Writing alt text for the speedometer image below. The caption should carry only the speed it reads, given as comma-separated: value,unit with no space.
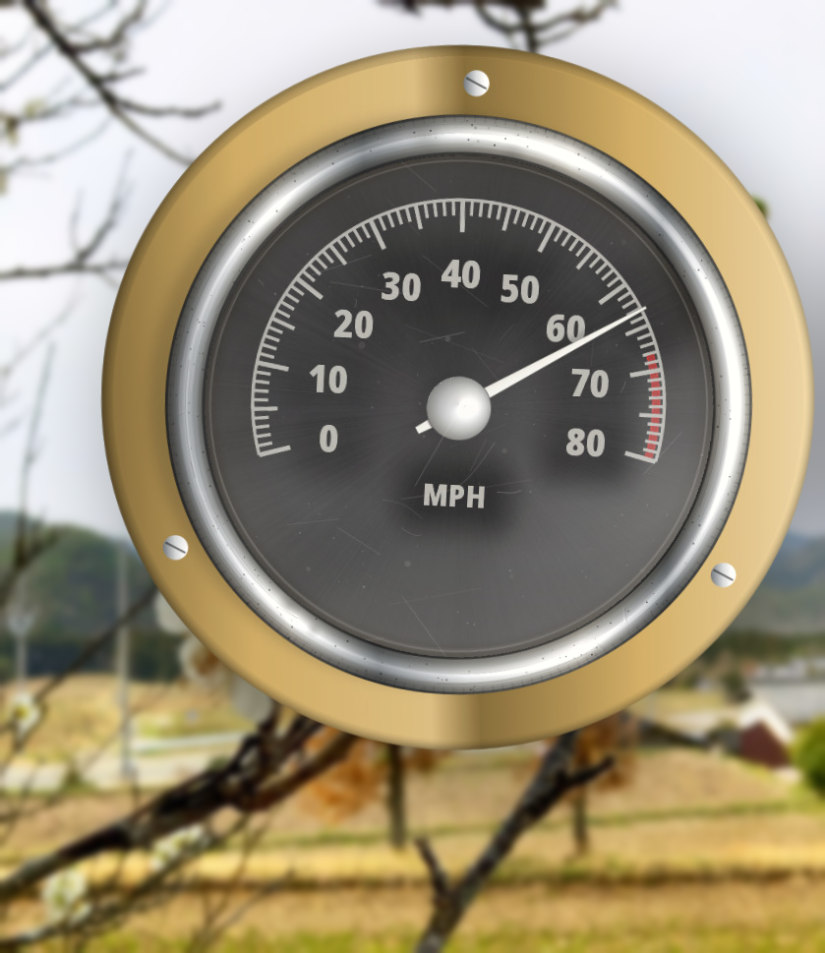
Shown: 63,mph
